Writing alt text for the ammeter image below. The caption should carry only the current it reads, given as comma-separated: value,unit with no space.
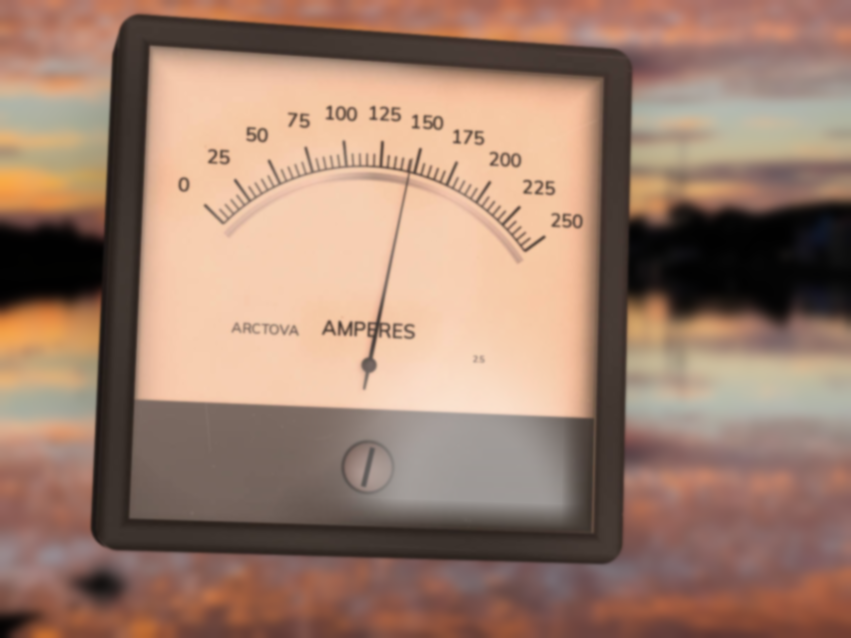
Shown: 145,A
